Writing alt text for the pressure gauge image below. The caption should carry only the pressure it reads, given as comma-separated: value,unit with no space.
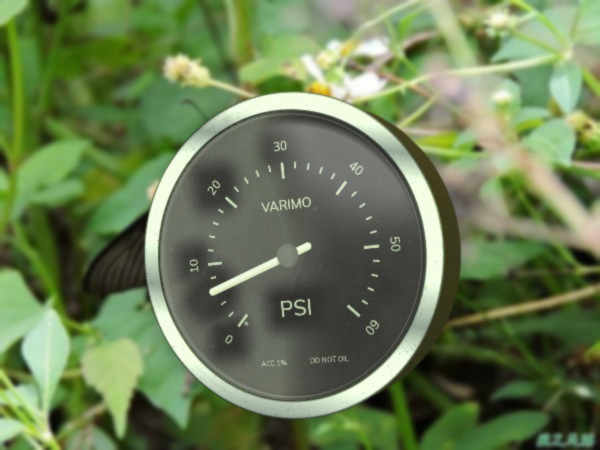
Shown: 6,psi
